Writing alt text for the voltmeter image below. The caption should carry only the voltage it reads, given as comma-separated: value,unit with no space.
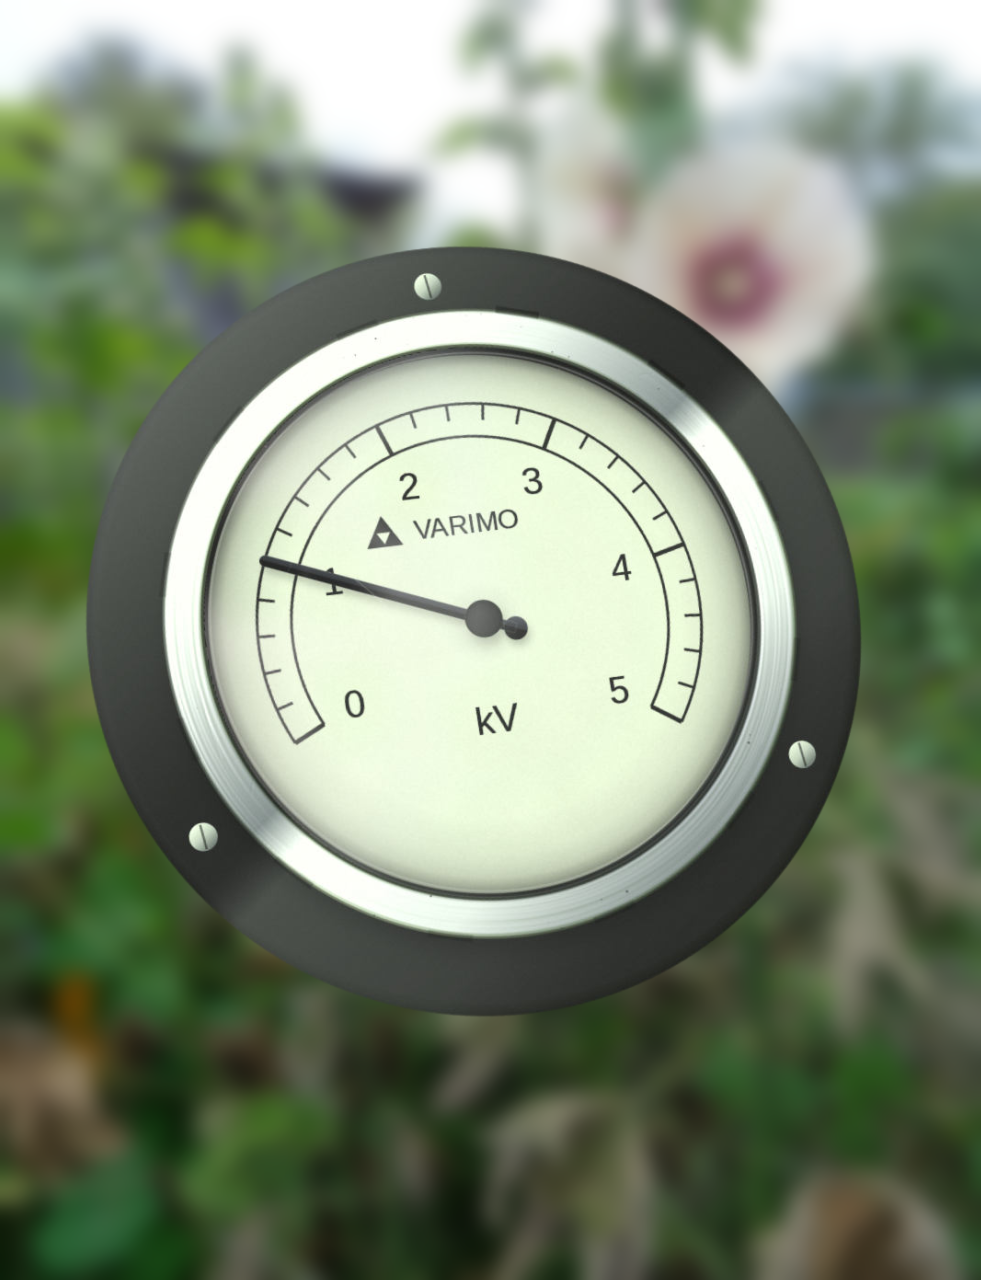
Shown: 1,kV
